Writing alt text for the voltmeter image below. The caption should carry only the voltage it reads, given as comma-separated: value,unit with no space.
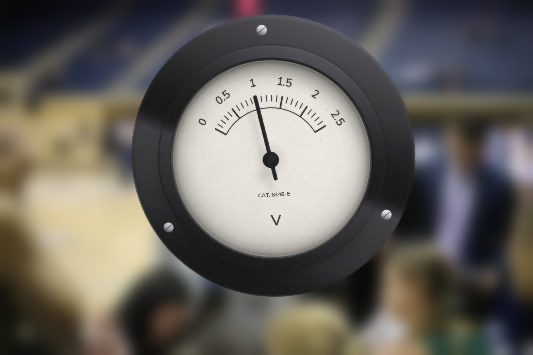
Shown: 1,V
